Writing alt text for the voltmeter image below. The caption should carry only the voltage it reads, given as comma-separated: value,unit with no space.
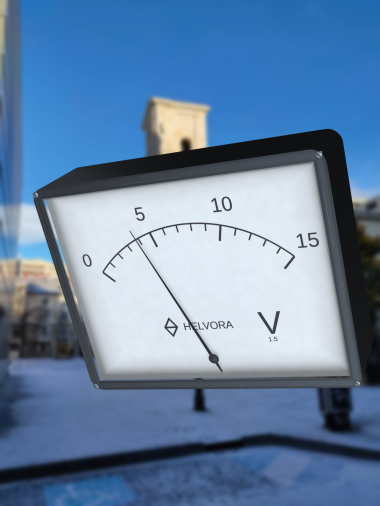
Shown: 4,V
